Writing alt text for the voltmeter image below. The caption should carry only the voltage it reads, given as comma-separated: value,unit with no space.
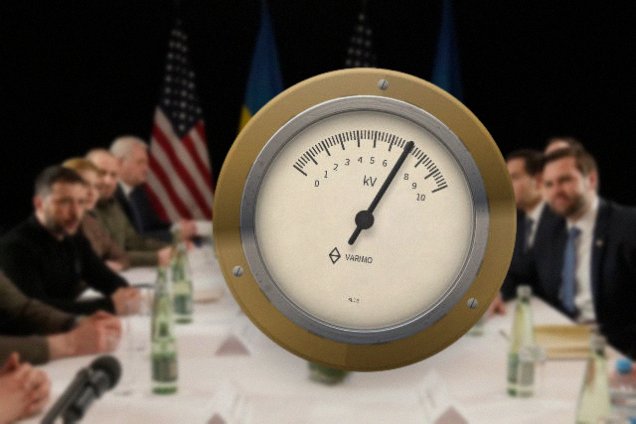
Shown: 7,kV
